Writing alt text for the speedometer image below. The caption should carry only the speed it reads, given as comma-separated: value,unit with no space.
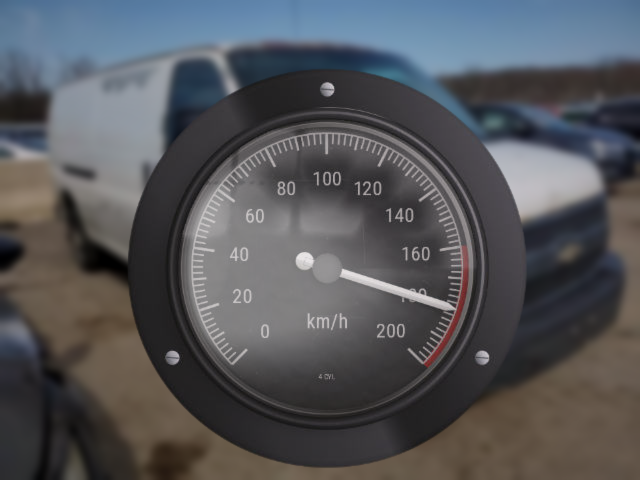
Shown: 180,km/h
